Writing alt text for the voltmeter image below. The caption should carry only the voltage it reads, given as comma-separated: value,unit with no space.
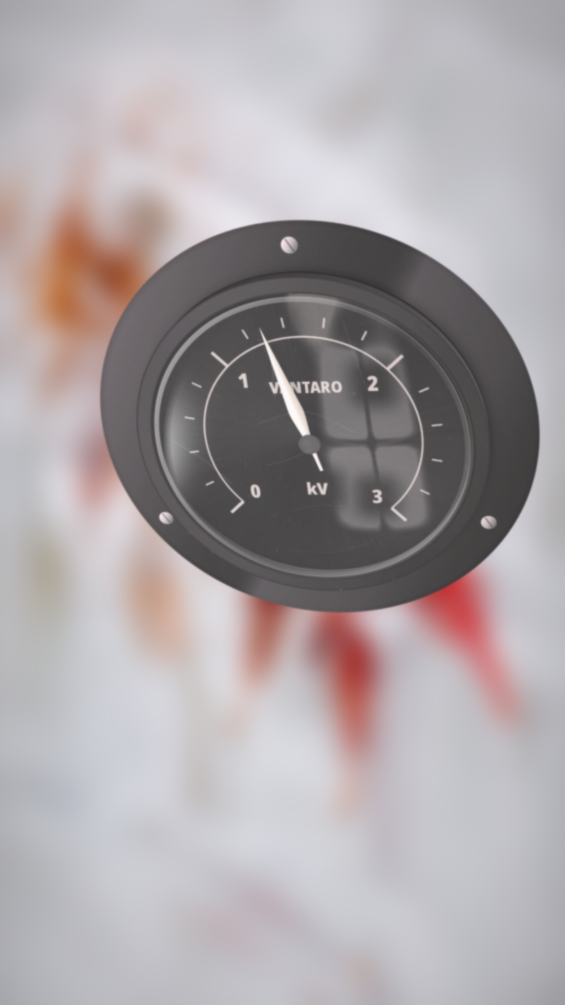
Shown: 1.3,kV
